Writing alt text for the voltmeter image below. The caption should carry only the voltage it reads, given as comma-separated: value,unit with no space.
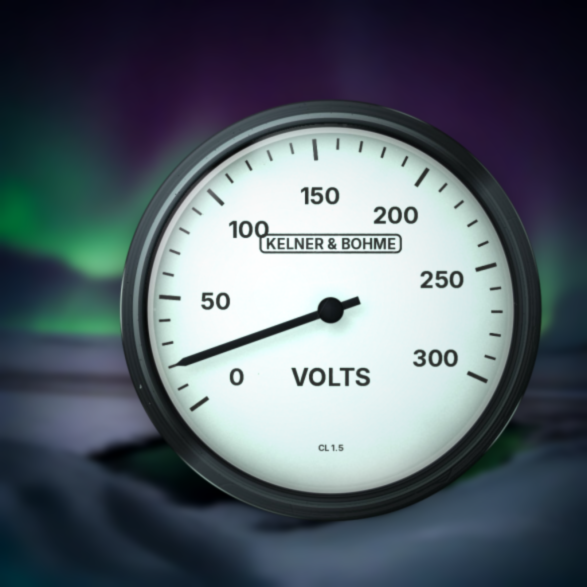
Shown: 20,V
